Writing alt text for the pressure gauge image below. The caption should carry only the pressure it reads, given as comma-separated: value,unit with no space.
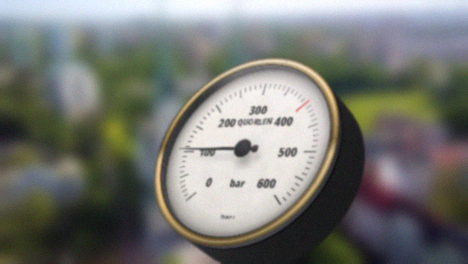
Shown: 100,bar
